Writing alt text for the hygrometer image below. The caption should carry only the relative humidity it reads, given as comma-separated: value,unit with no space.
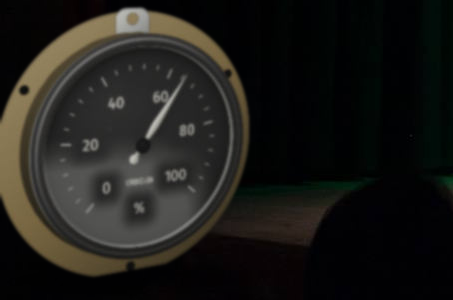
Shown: 64,%
